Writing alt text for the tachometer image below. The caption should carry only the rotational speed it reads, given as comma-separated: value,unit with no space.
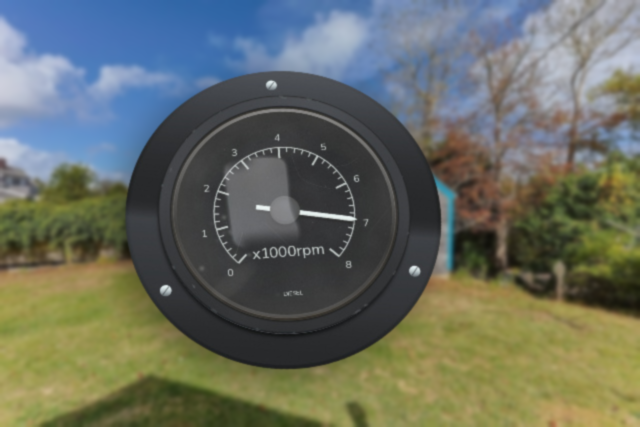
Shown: 7000,rpm
